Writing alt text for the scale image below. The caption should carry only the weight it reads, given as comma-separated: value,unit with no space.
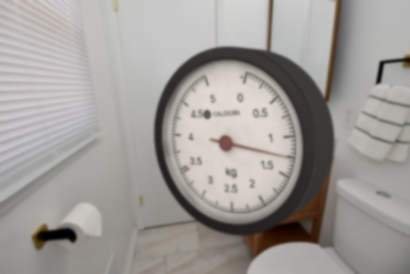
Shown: 1.25,kg
